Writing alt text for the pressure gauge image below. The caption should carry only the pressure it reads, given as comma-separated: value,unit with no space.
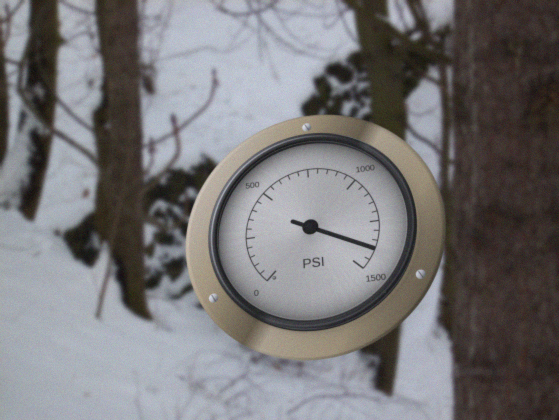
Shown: 1400,psi
